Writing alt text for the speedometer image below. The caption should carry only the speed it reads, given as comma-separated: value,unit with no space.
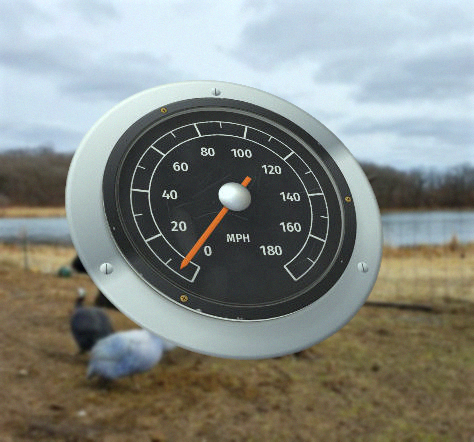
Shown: 5,mph
